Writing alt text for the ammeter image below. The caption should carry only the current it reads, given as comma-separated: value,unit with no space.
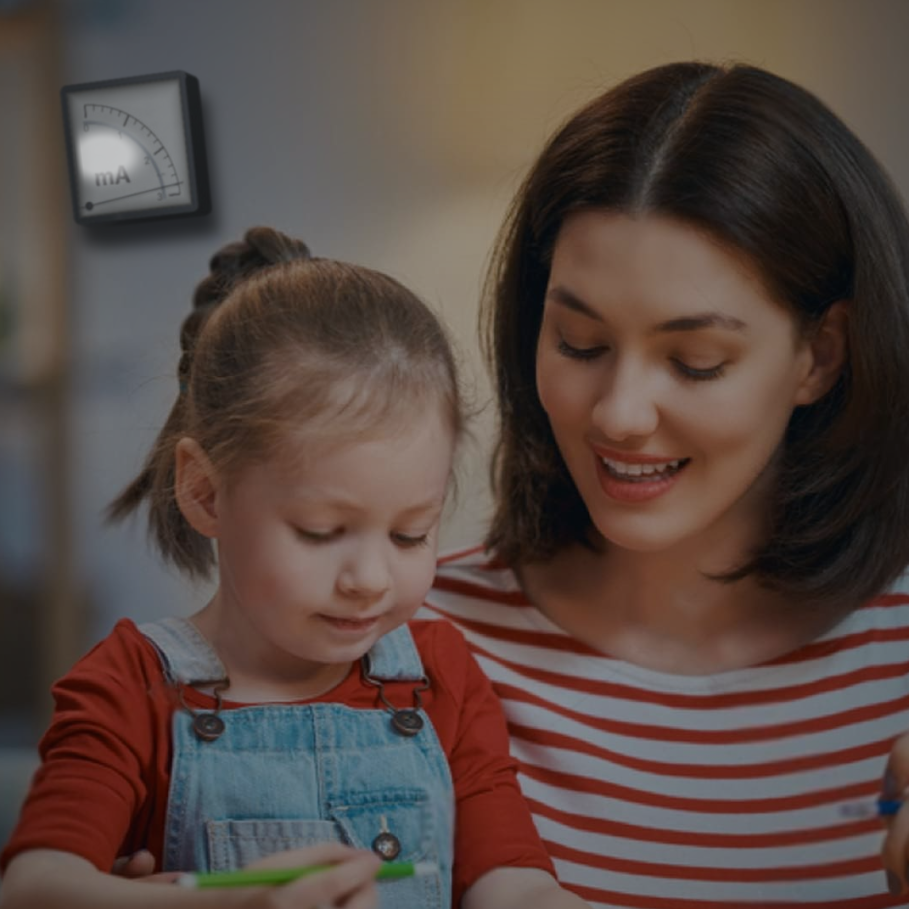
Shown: 2.8,mA
